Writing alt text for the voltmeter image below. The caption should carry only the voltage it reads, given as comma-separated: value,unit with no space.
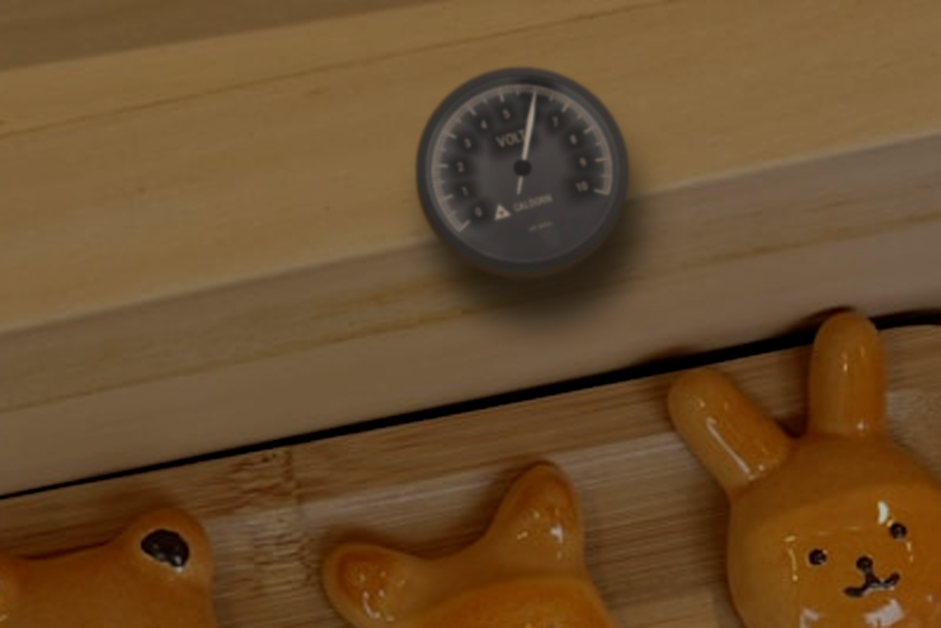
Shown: 6,V
